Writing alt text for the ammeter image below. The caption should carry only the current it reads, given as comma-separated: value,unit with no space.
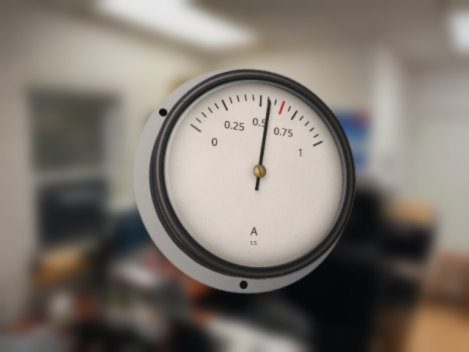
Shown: 0.55,A
